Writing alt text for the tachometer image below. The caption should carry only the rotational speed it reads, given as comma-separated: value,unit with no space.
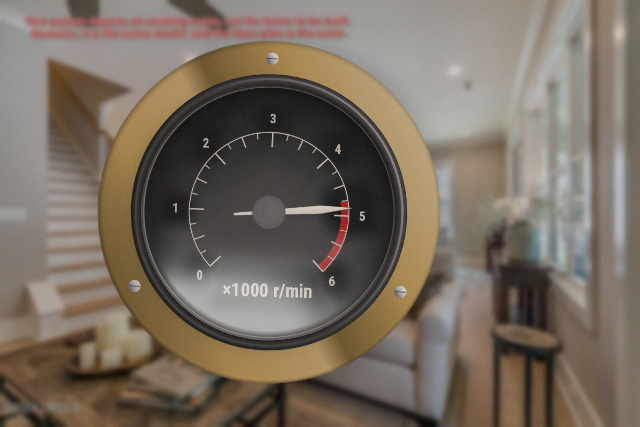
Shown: 4875,rpm
